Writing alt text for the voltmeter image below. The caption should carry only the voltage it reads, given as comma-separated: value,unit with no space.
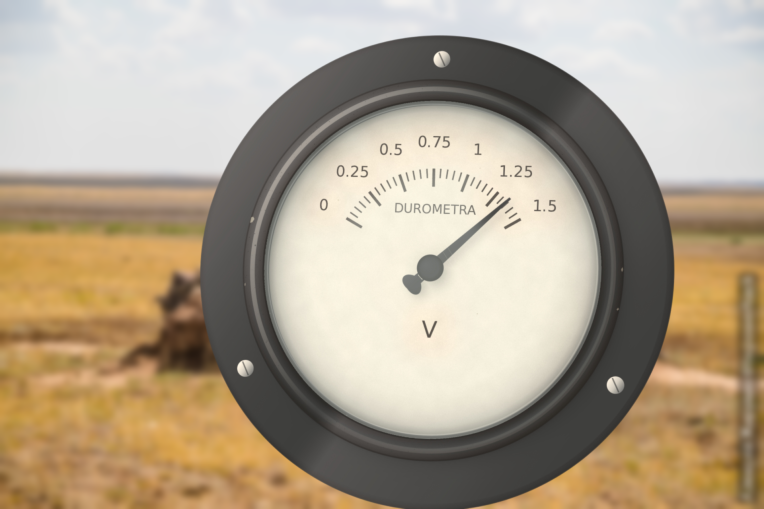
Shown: 1.35,V
